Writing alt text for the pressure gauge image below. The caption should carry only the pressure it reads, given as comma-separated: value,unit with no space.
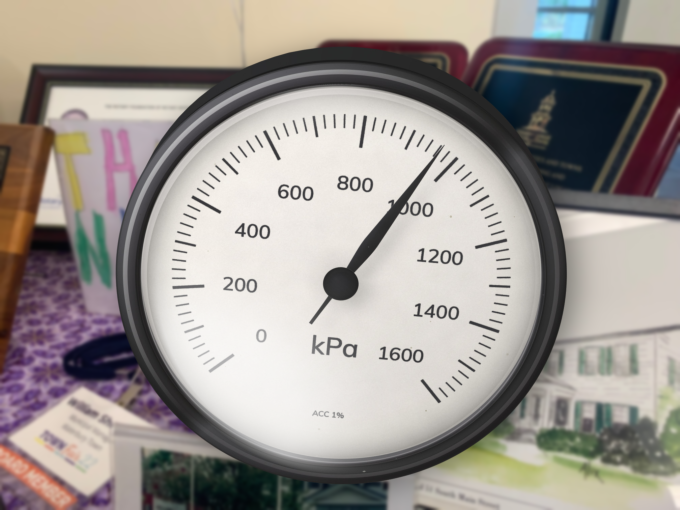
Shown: 960,kPa
